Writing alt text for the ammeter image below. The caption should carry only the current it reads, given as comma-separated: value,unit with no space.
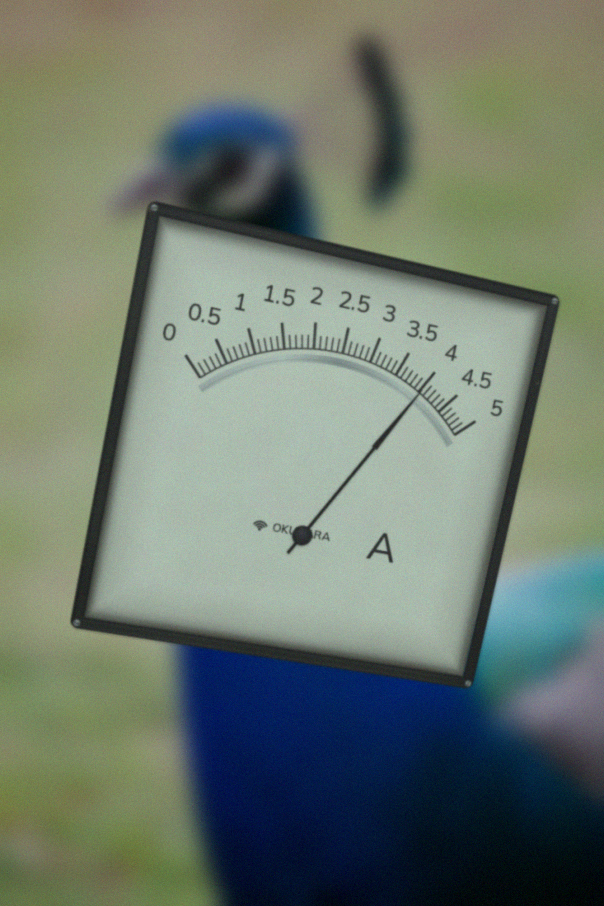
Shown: 4,A
